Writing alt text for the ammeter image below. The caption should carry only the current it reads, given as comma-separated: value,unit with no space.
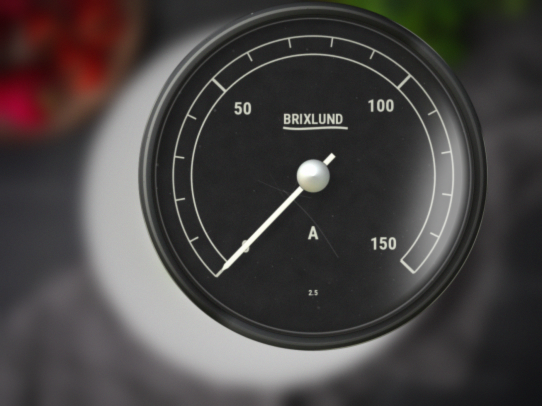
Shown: 0,A
